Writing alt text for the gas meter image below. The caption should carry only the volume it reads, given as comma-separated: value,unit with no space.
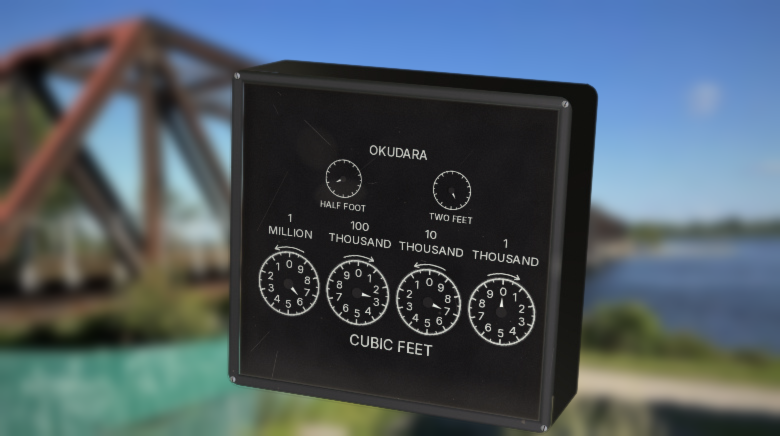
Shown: 627000,ft³
